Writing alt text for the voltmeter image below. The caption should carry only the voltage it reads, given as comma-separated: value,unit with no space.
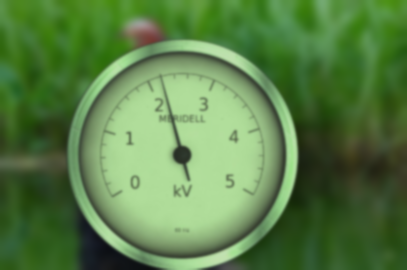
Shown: 2.2,kV
